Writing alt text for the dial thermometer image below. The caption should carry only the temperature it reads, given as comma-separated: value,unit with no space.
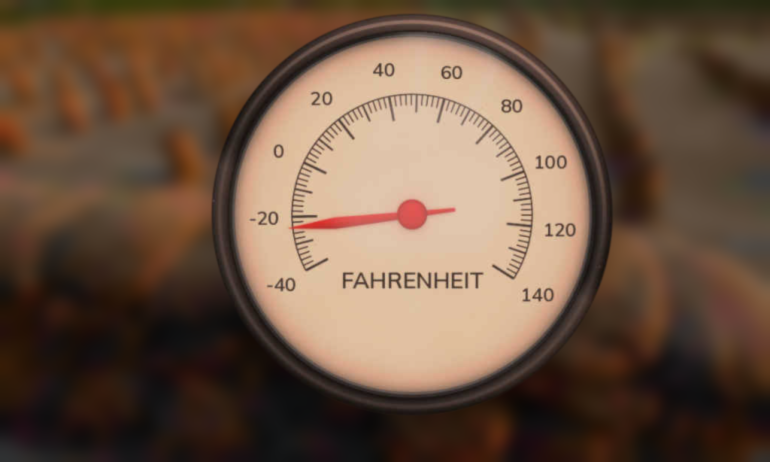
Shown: -24,°F
